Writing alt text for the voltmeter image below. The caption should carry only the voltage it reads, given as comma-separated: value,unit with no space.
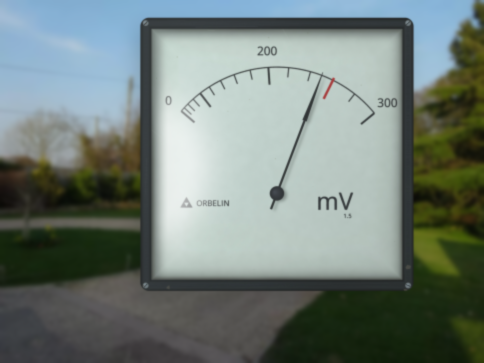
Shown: 250,mV
